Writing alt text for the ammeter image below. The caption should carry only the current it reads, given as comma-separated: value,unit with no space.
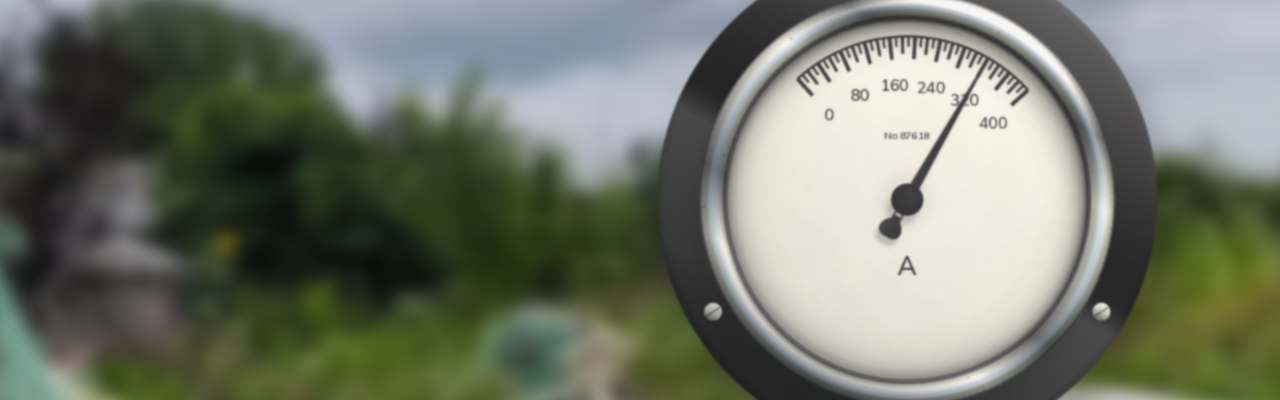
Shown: 320,A
